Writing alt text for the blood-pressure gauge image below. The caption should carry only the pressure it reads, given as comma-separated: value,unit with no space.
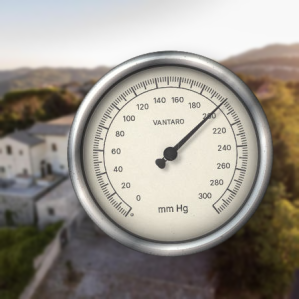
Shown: 200,mmHg
